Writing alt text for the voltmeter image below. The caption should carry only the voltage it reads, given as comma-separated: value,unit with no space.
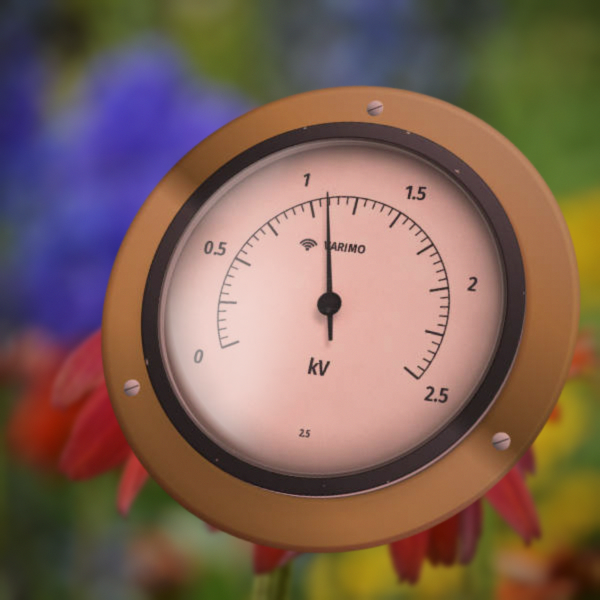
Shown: 1.1,kV
